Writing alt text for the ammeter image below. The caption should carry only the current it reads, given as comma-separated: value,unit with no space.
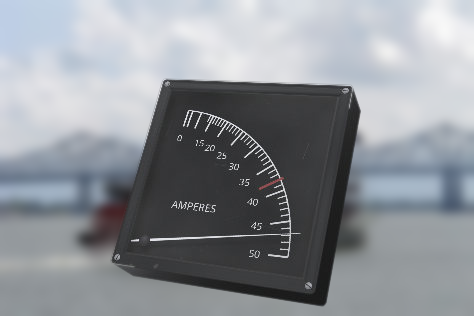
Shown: 47,A
